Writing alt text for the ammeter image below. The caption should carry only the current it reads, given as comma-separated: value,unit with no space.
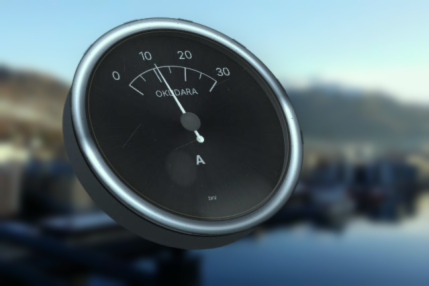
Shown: 10,A
